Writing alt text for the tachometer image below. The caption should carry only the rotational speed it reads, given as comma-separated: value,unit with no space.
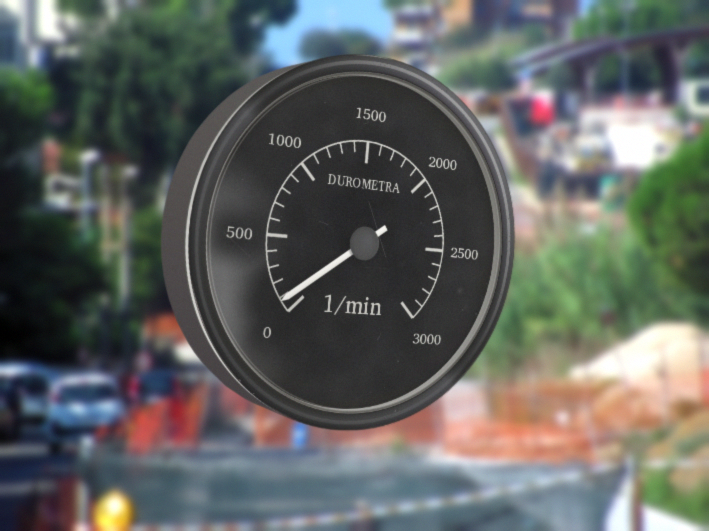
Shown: 100,rpm
